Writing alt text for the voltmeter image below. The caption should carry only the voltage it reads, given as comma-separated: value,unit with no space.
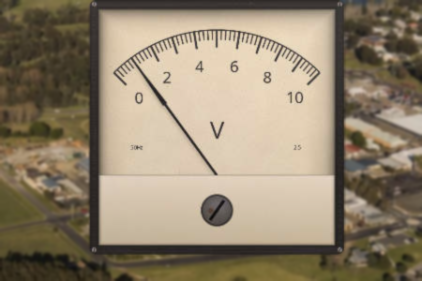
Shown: 1,V
